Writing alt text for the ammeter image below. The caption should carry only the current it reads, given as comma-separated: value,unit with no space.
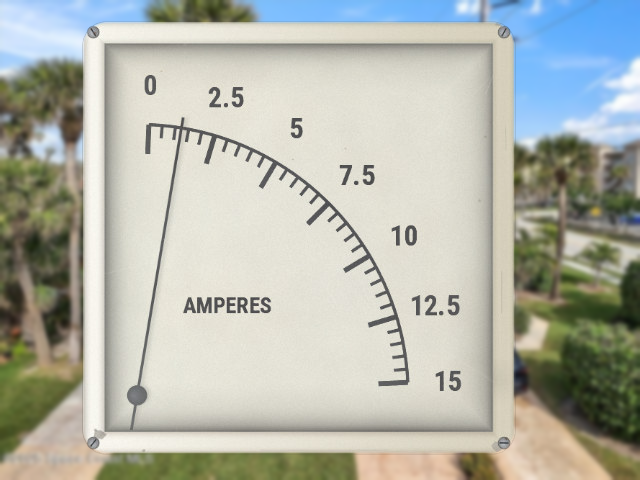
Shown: 1.25,A
